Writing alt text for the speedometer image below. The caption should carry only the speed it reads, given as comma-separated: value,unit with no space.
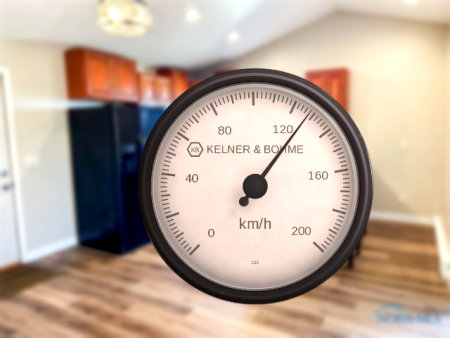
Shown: 128,km/h
